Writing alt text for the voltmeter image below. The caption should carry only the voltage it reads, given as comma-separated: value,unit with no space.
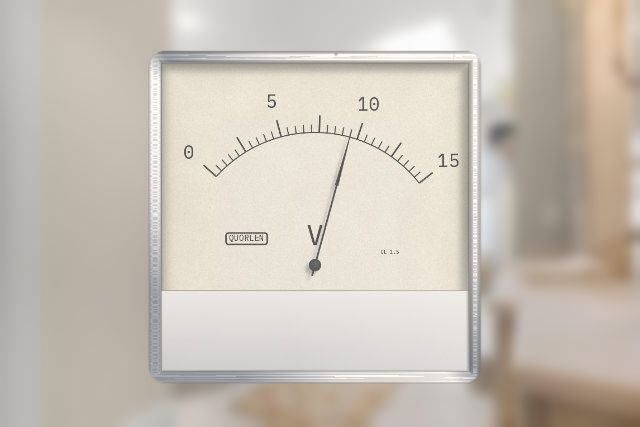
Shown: 9.5,V
